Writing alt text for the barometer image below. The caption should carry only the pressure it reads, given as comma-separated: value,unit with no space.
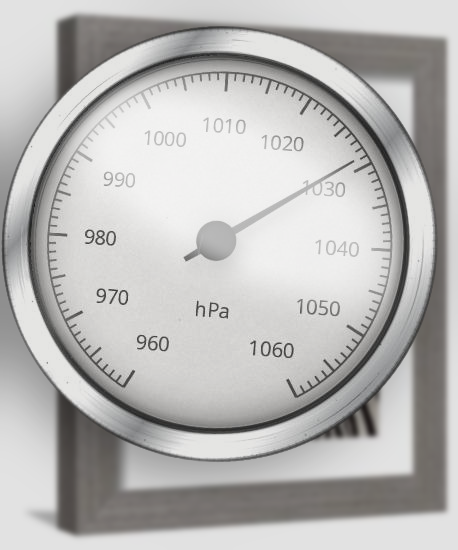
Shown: 1029,hPa
